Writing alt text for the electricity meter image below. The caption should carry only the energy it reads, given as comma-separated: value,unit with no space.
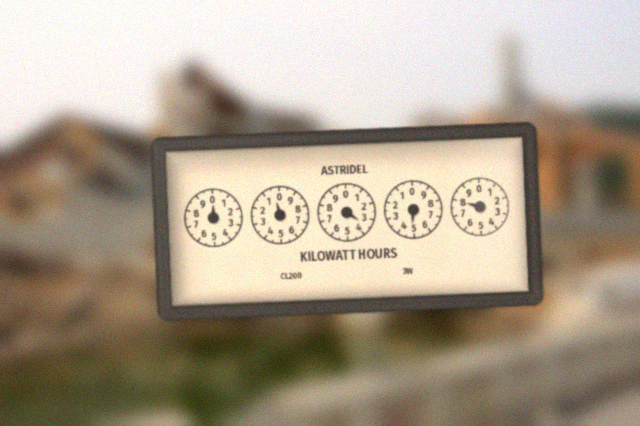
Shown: 348,kWh
